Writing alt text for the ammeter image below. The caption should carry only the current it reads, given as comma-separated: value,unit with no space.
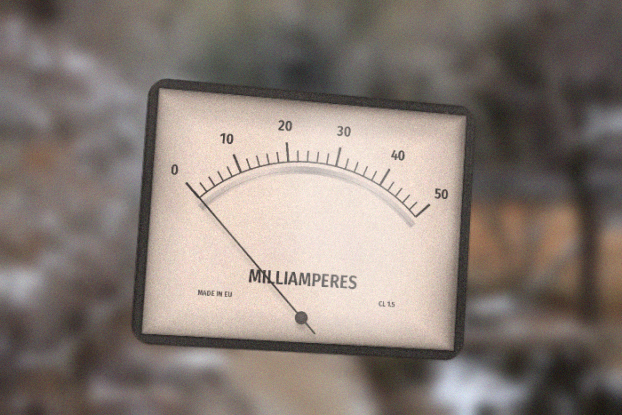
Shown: 0,mA
